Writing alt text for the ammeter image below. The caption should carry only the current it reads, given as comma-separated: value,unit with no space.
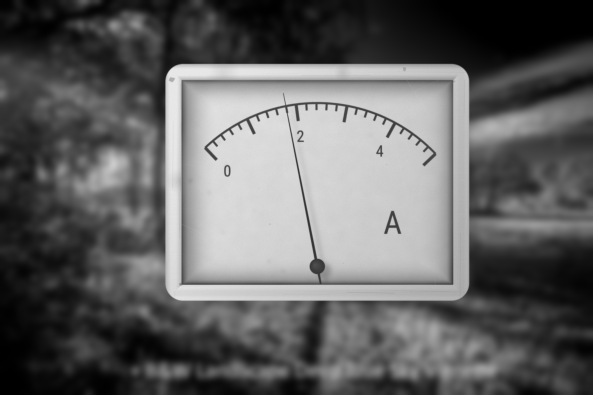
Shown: 1.8,A
